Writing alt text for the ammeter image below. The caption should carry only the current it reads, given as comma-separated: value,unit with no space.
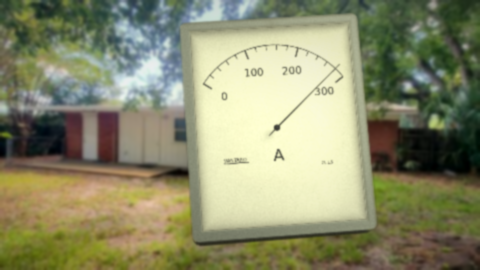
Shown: 280,A
